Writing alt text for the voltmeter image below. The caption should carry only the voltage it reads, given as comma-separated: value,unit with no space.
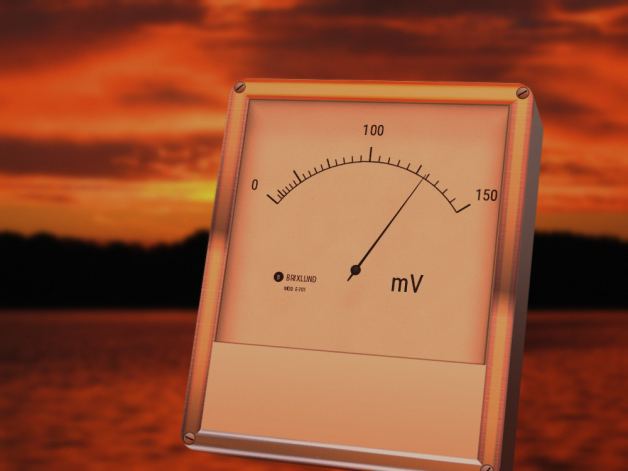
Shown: 130,mV
